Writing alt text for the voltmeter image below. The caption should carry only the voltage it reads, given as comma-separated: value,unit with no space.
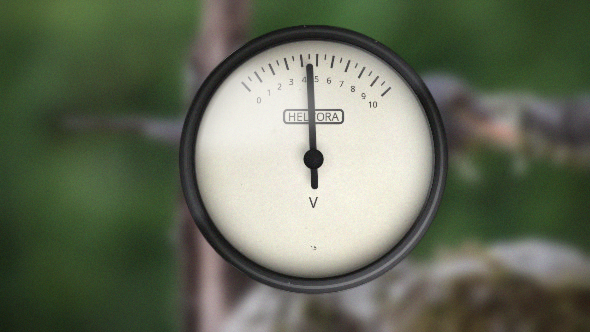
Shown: 4.5,V
